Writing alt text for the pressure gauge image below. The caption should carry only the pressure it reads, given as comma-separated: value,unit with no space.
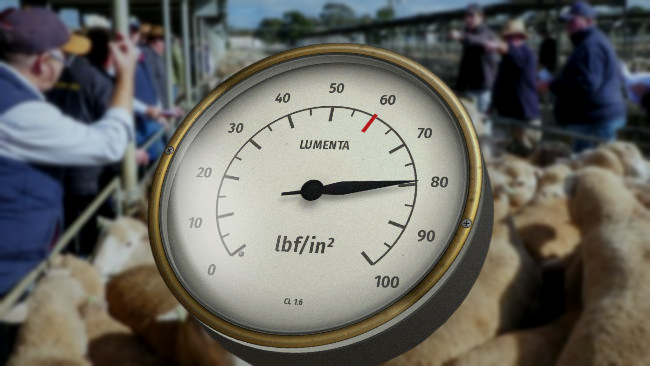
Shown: 80,psi
